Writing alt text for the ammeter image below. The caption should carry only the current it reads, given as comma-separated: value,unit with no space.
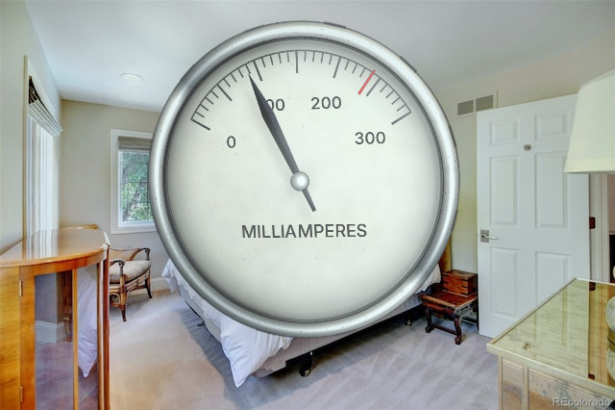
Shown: 90,mA
